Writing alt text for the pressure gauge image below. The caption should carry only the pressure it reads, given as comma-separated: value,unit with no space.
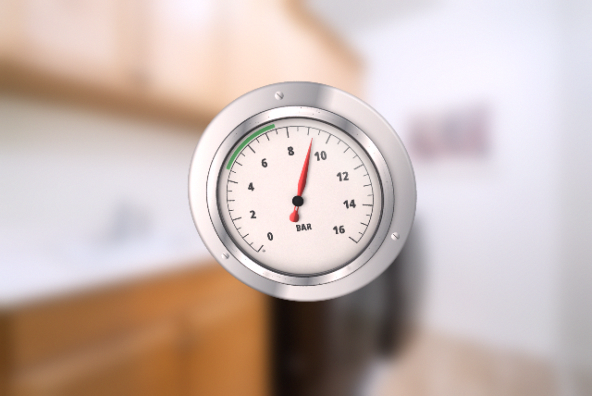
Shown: 9.25,bar
